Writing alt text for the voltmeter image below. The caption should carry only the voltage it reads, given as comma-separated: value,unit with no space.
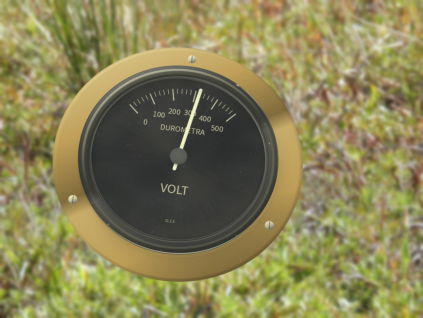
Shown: 320,V
